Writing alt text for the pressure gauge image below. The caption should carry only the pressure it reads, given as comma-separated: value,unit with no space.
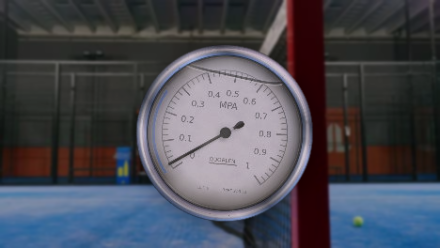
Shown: 0.02,MPa
